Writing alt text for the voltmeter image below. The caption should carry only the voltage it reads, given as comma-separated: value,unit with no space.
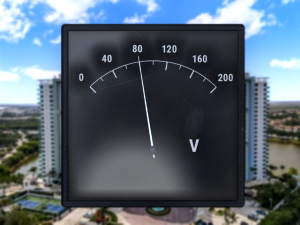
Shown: 80,V
